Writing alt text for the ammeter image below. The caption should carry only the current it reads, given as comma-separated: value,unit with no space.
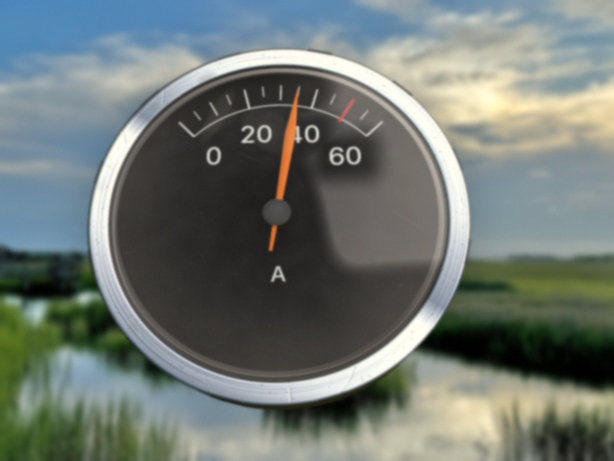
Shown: 35,A
